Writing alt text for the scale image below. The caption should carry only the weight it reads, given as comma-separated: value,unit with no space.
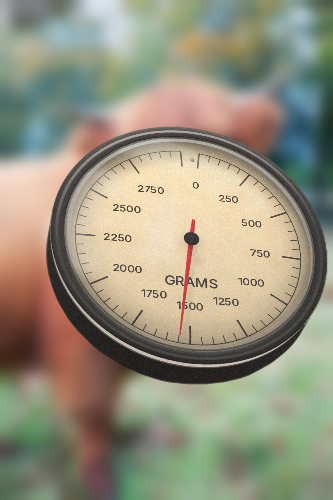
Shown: 1550,g
